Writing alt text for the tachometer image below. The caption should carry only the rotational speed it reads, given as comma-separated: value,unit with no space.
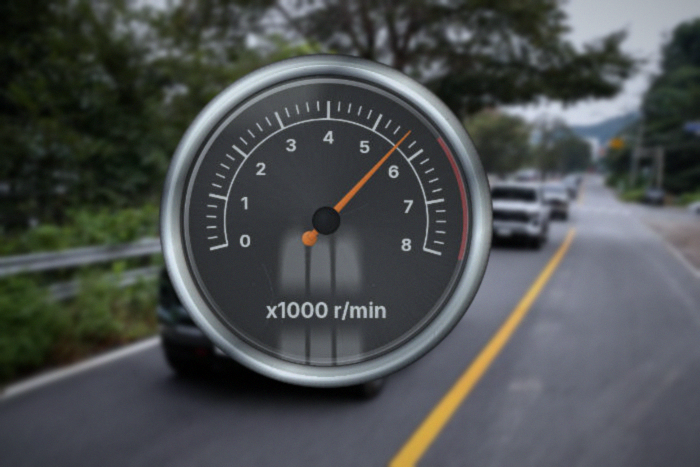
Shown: 5600,rpm
